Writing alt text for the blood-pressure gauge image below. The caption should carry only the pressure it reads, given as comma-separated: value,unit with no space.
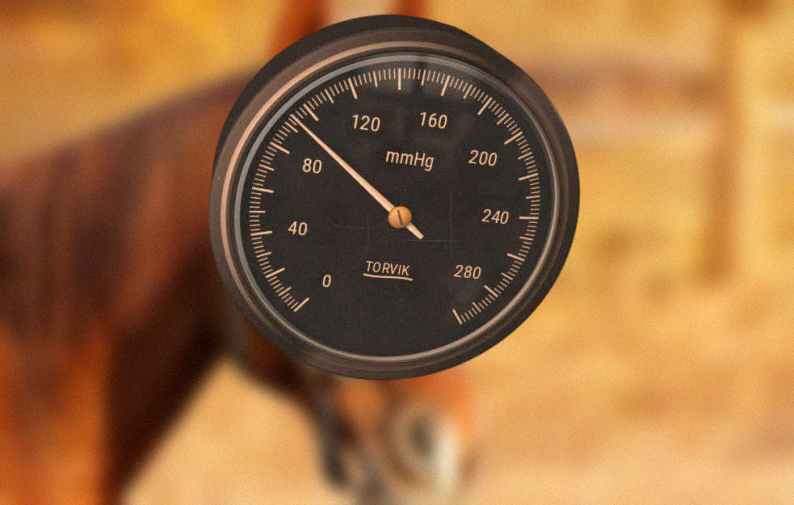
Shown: 94,mmHg
